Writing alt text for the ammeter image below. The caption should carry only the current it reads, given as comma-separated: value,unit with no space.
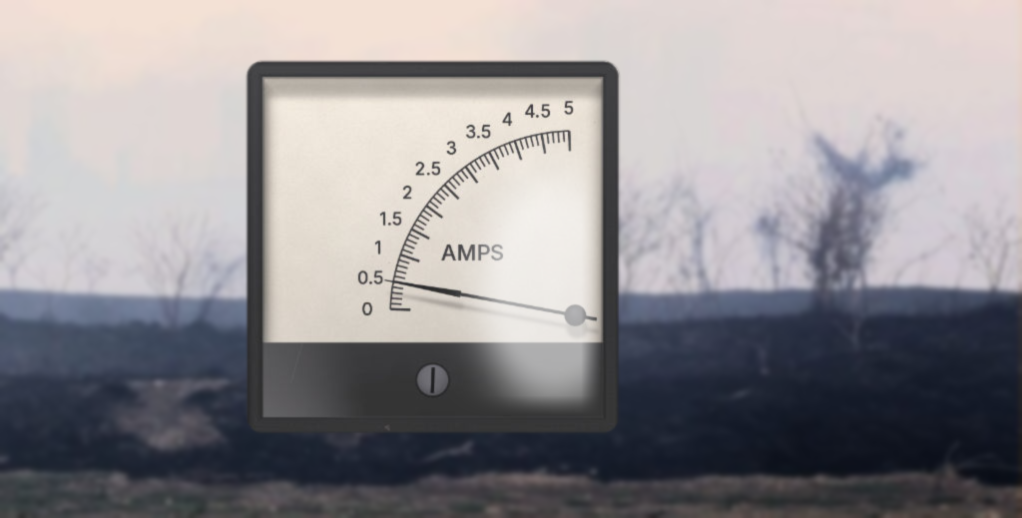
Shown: 0.5,A
